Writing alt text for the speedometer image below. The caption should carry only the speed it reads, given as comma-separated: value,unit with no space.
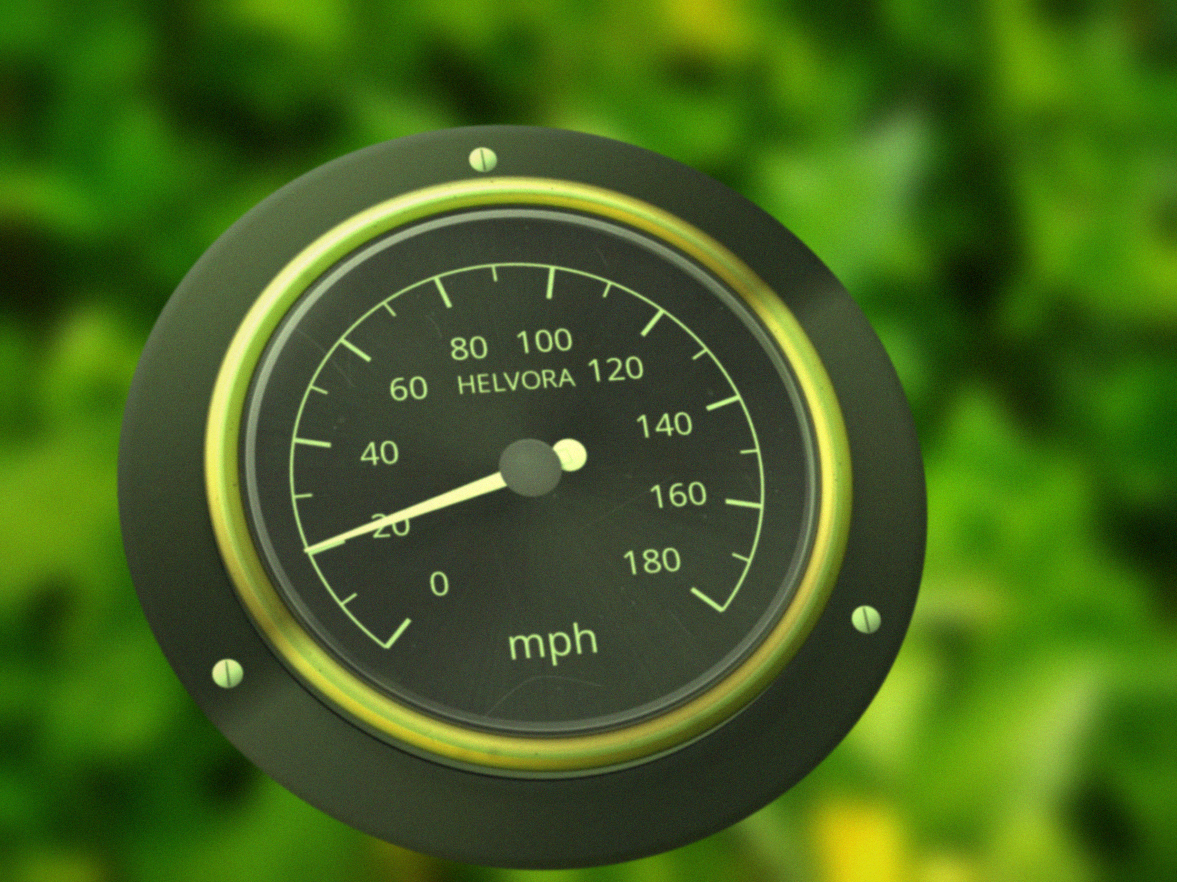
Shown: 20,mph
